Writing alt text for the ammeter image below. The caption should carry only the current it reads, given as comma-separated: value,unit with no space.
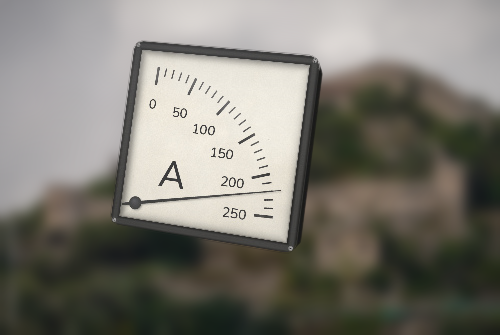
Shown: 220,A
